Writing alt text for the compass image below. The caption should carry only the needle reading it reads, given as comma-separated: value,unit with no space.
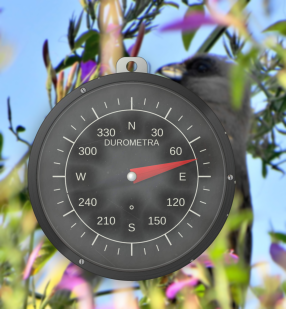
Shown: 75,°
